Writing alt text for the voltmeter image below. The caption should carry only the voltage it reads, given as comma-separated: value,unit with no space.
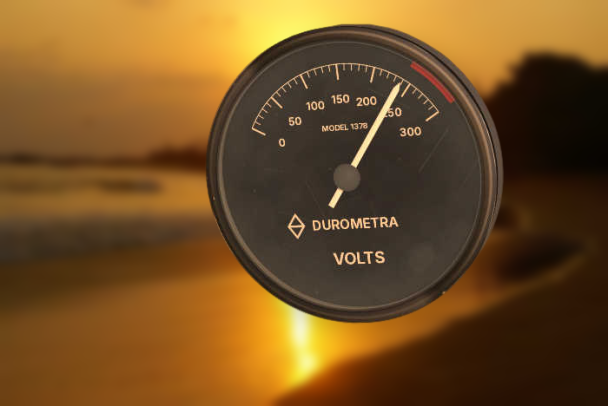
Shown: 240,V
